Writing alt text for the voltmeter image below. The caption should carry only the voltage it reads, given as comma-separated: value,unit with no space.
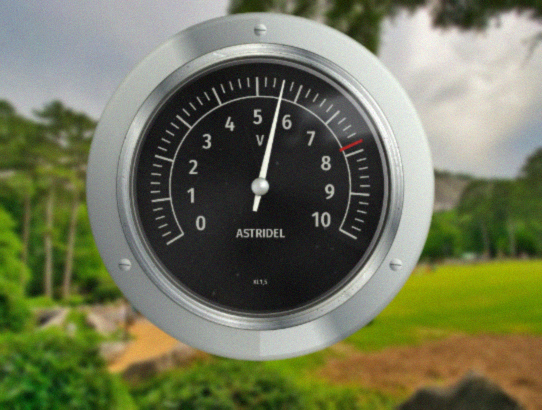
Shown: 5.6,V
